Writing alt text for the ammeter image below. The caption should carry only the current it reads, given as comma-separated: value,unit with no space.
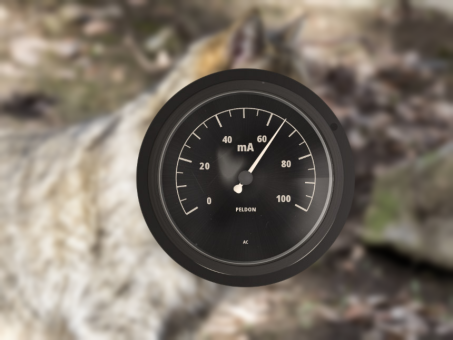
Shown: 65,mA
